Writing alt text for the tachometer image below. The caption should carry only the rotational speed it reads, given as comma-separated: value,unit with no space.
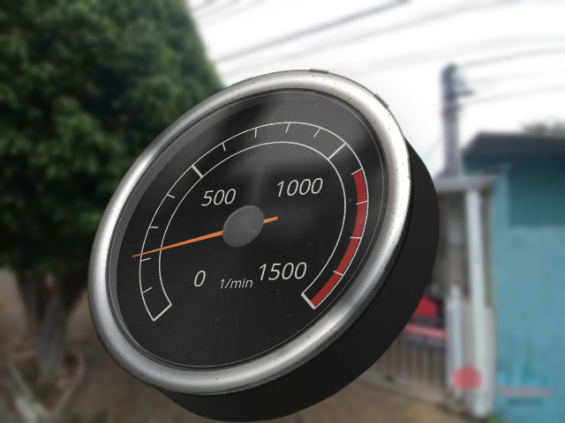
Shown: 200,rpm
